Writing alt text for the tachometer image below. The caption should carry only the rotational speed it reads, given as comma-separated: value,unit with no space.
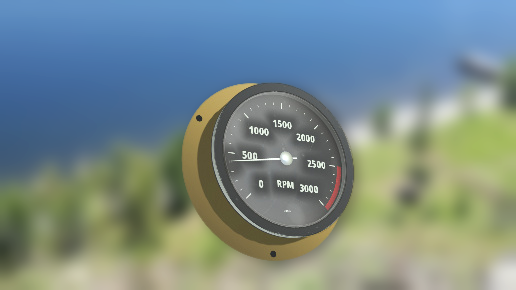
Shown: 400,rpm
